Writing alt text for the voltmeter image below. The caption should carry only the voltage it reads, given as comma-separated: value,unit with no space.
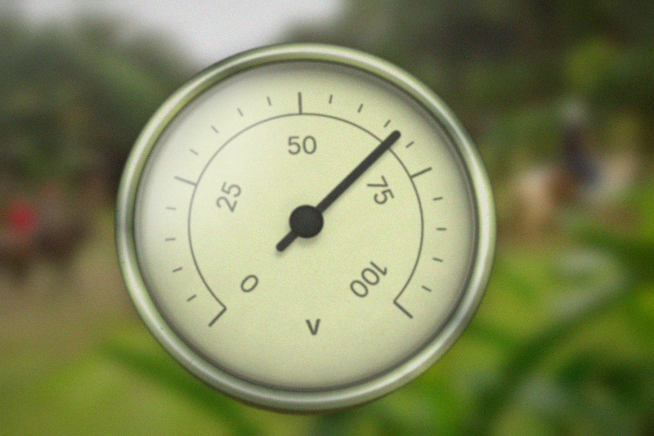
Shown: 67.5,V
